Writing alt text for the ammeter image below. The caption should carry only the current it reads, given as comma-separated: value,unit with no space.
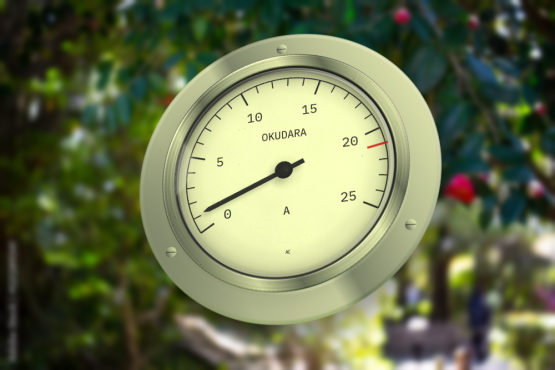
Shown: 1,A
